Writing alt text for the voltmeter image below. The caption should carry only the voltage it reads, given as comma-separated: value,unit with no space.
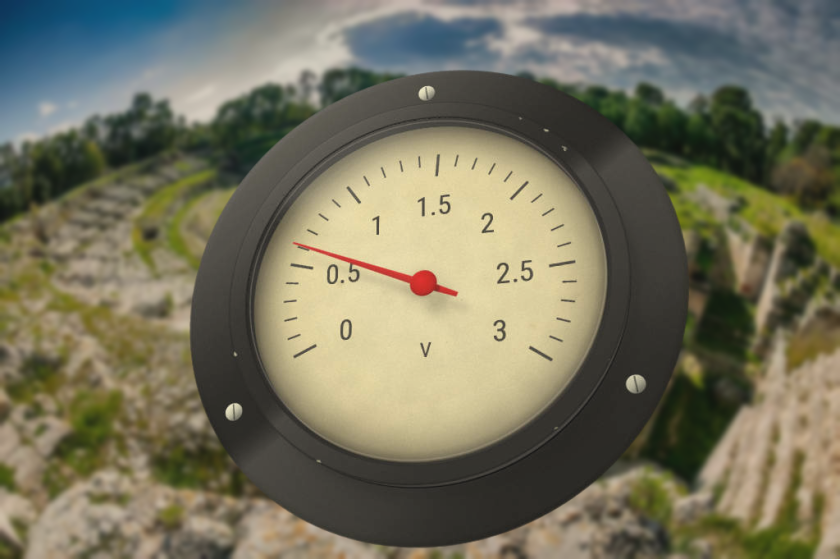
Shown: 0.6,V
